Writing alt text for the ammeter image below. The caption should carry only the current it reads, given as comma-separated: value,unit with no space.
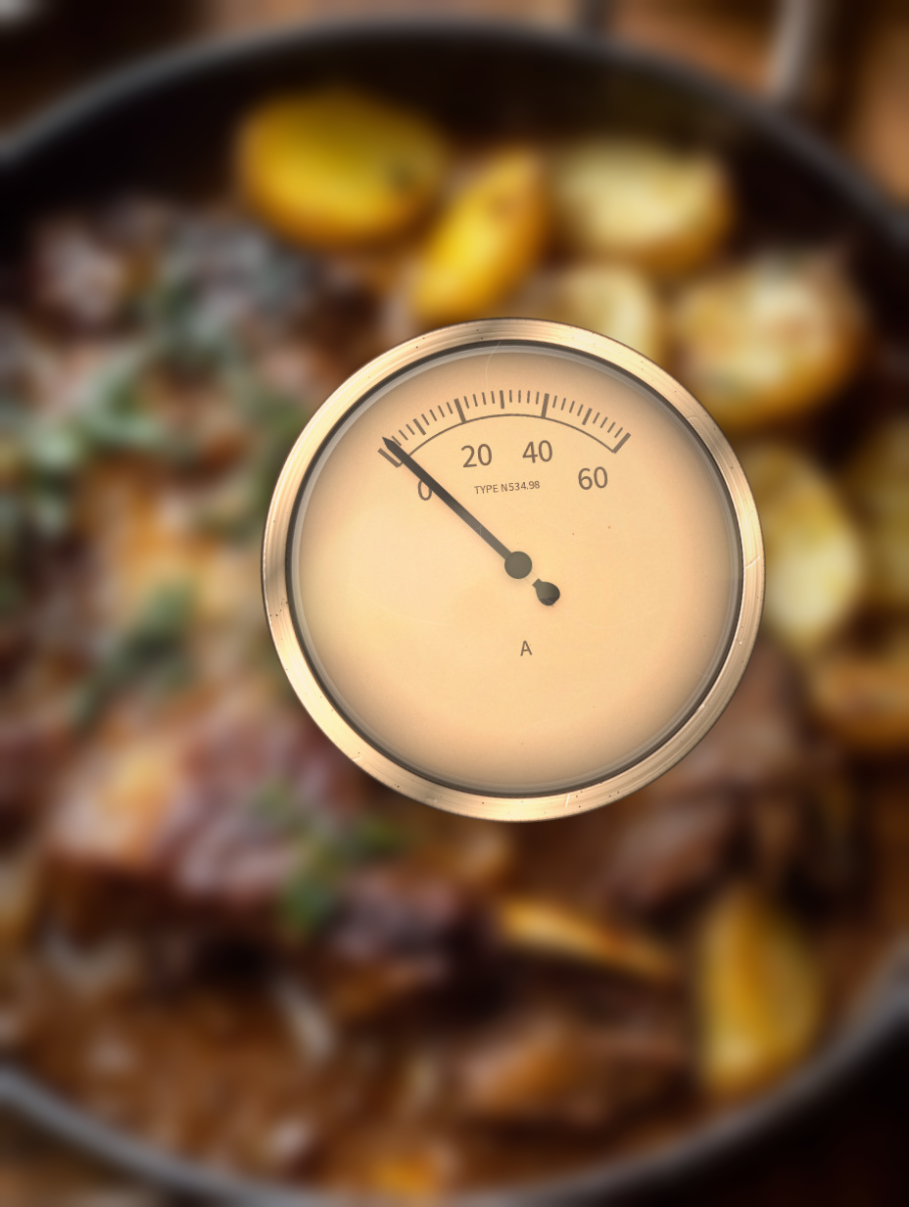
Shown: 2,A
